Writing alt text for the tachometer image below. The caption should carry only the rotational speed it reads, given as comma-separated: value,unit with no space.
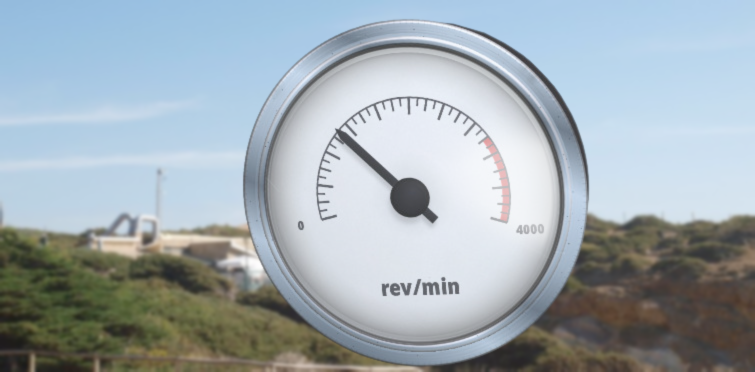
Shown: 1100,rpm
